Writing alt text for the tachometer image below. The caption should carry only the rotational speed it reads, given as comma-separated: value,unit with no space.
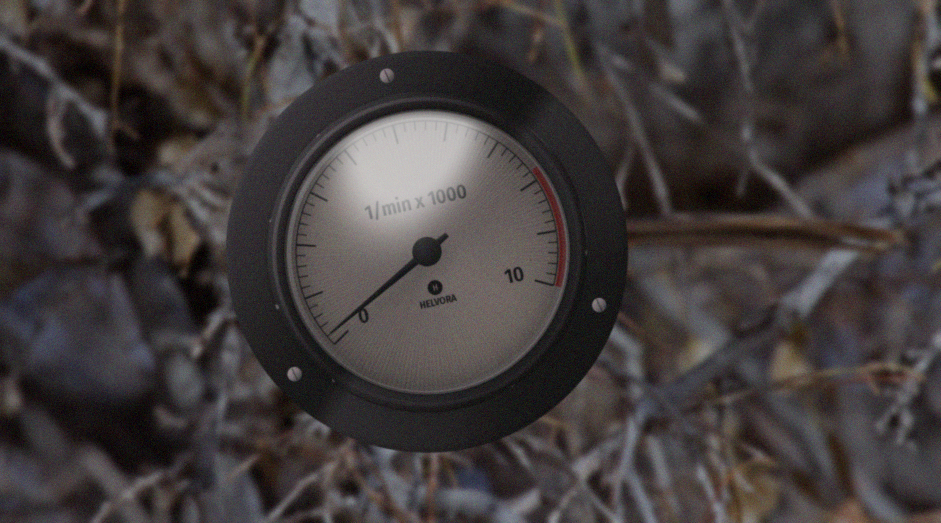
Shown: 200,rpm
